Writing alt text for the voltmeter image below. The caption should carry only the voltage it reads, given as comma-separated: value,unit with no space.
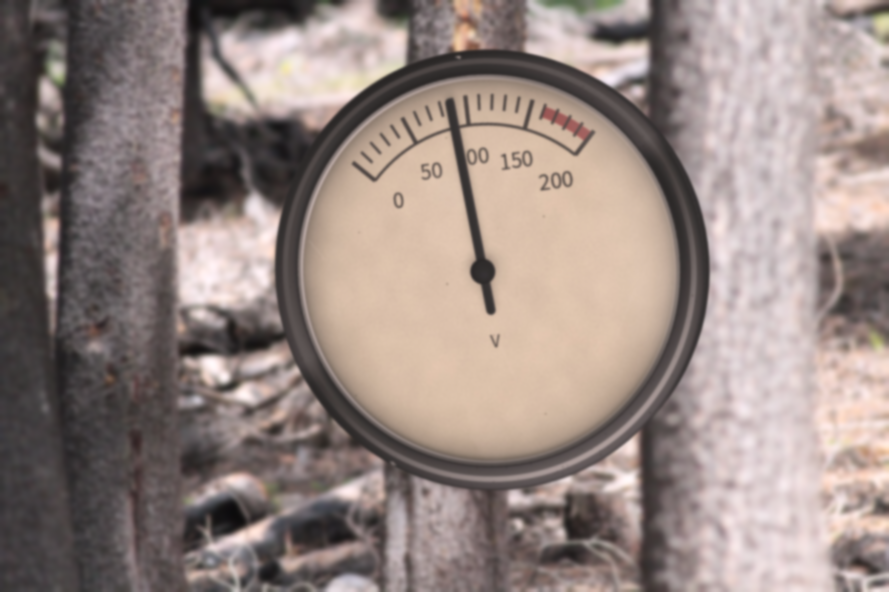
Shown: 90,V
